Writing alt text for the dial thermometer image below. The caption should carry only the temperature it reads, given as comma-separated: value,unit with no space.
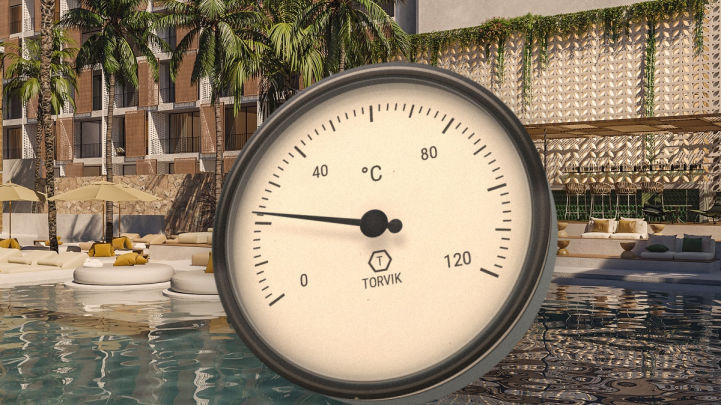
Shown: 22,°C
